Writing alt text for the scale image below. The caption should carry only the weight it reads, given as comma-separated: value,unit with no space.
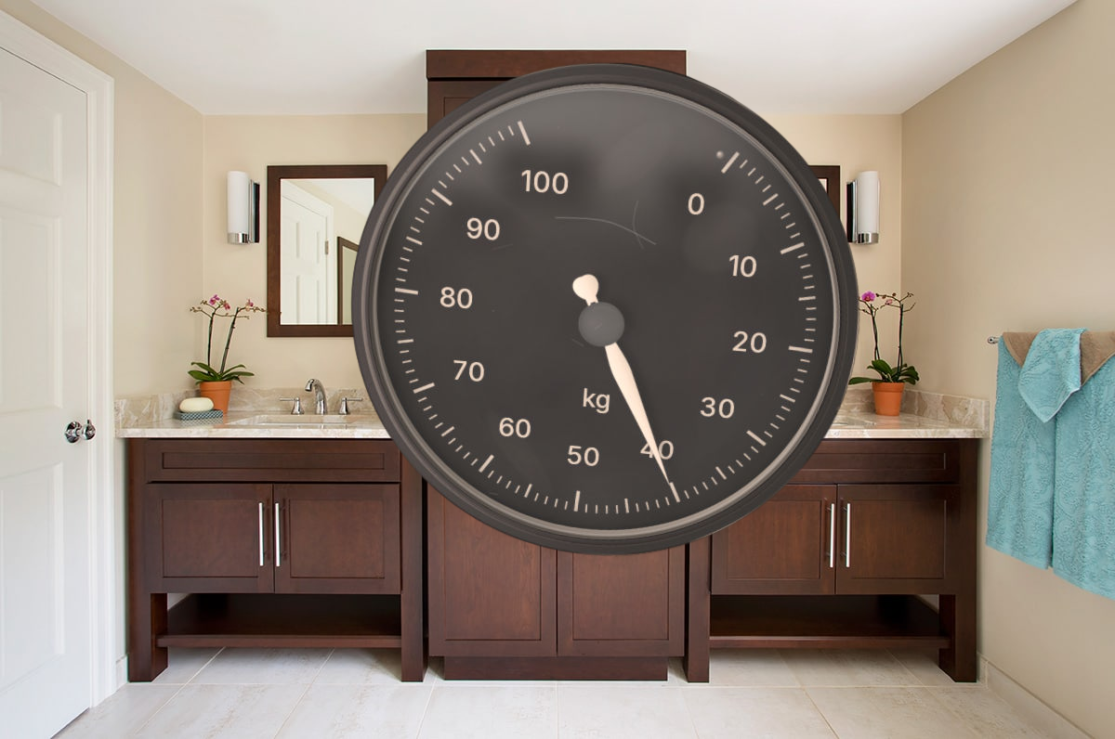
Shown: 40,kg
